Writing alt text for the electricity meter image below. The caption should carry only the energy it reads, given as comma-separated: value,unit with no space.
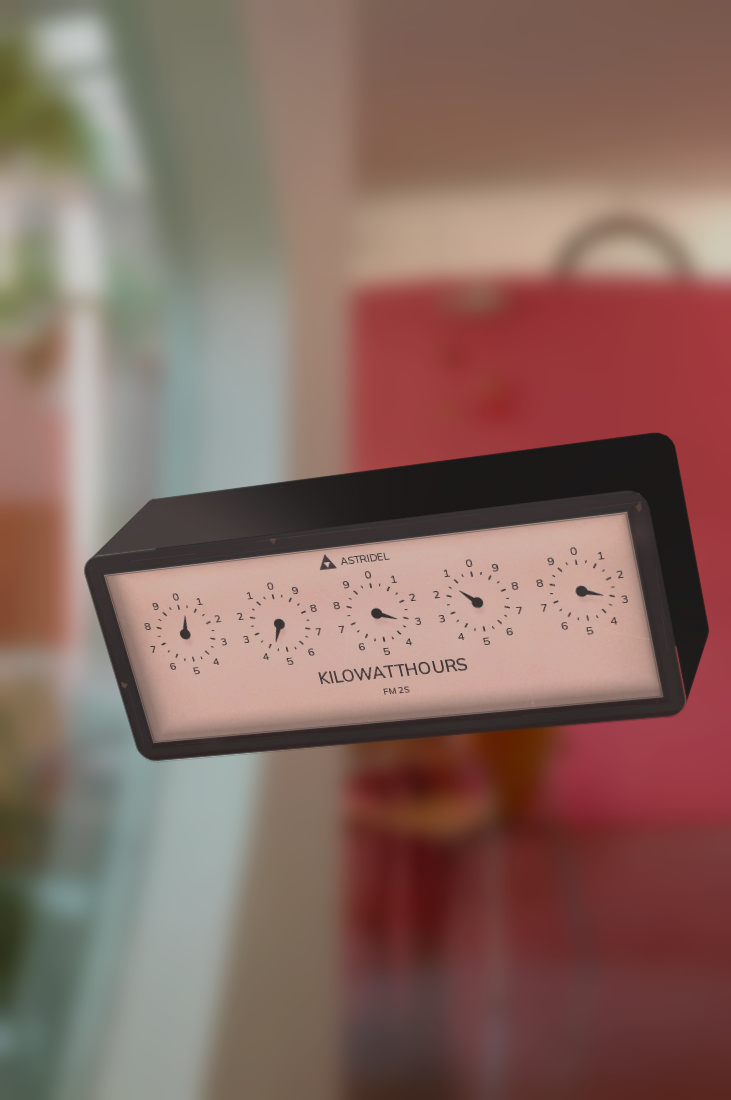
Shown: 4313,kWh
